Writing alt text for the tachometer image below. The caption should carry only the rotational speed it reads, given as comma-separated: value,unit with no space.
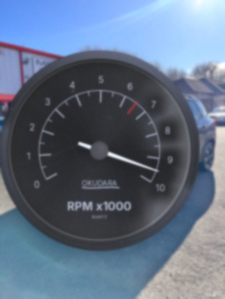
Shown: 9500,rpm
